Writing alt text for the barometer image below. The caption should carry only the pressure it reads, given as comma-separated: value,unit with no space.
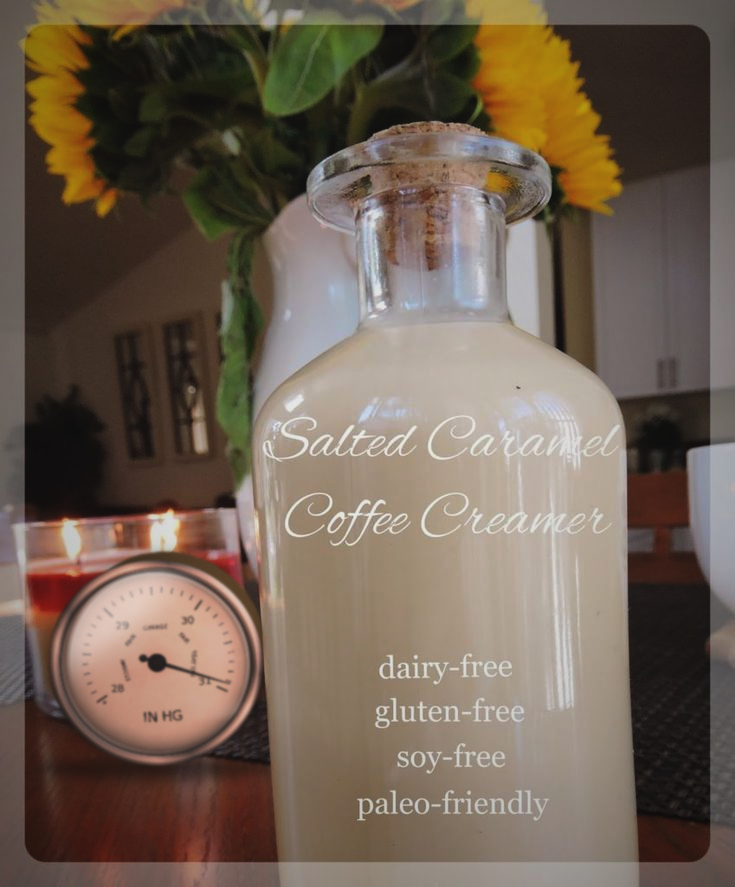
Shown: 30.9,inHg
